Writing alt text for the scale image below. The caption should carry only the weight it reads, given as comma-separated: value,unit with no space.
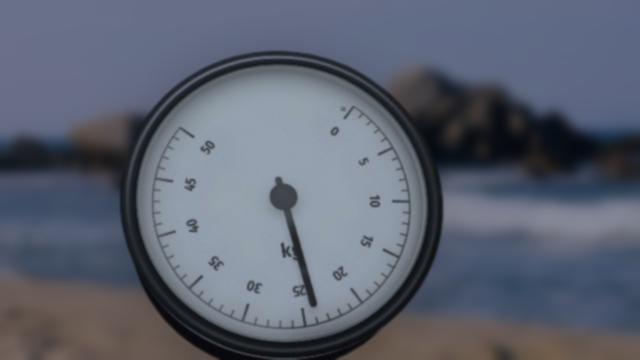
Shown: 24,kg
